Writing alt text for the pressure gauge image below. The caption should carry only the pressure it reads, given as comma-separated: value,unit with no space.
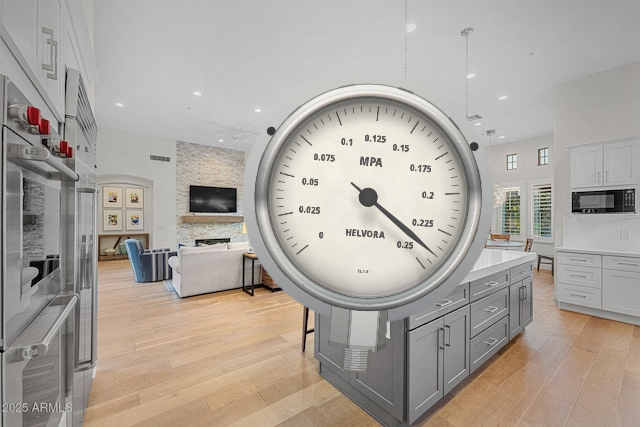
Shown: 0.24,MPa
